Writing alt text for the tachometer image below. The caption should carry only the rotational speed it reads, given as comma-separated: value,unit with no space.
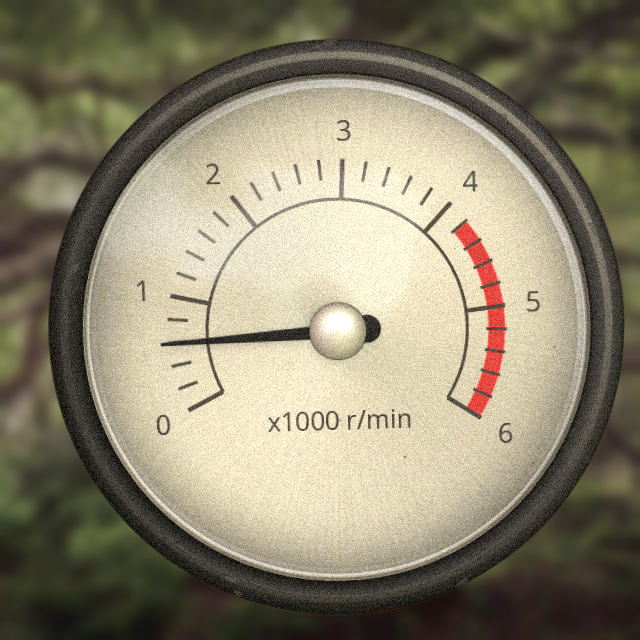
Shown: 600,rpm
